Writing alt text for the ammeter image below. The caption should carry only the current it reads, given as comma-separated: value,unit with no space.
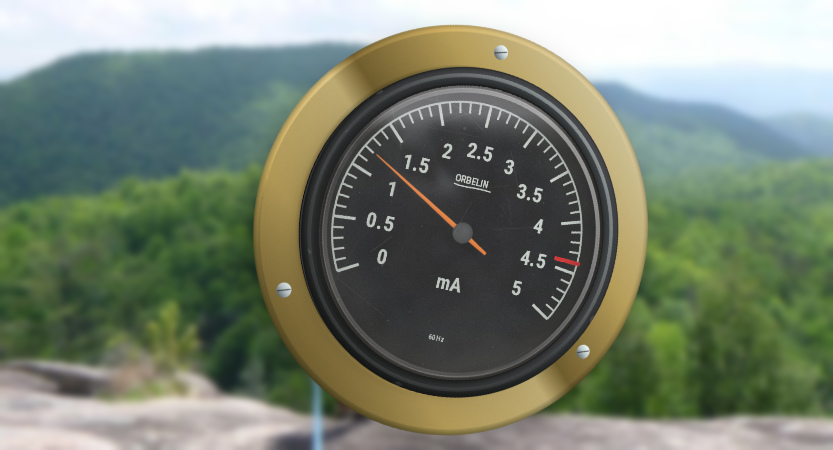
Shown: 1.2,mA
